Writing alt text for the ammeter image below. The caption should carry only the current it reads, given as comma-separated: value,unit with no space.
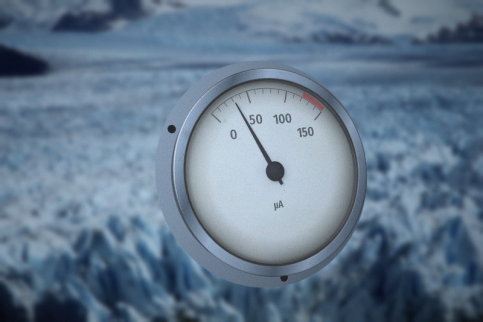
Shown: 30,µA
